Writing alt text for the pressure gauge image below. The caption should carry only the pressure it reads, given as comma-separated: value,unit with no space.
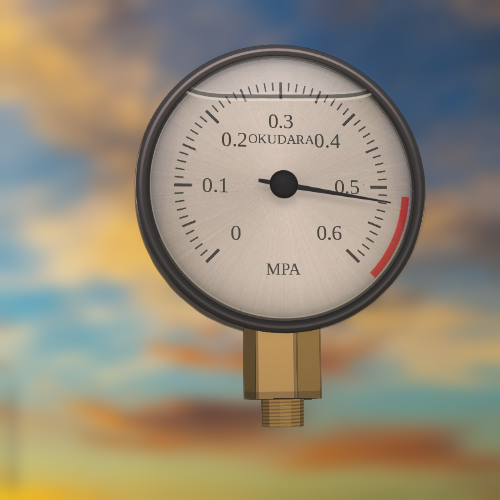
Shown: 0.52,MPa
